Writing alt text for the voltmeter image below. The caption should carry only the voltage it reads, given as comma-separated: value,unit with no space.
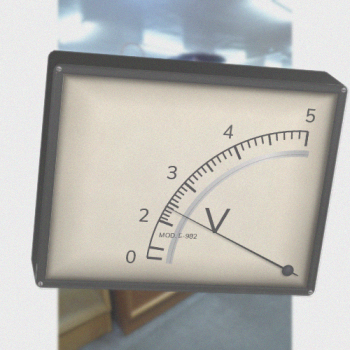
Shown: 2.4,V
